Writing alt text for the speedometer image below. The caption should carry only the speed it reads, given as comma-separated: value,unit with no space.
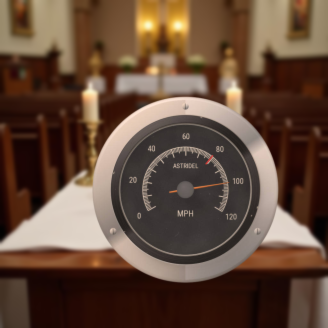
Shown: 100,mph
